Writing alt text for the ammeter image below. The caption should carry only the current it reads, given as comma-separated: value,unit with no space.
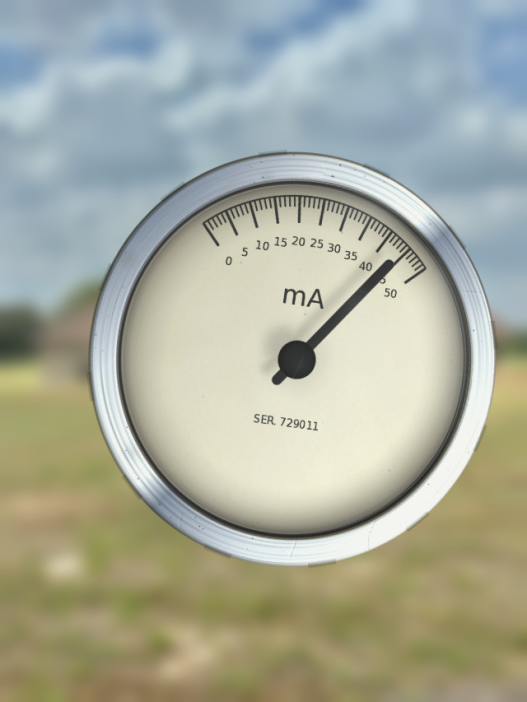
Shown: 44,mA
